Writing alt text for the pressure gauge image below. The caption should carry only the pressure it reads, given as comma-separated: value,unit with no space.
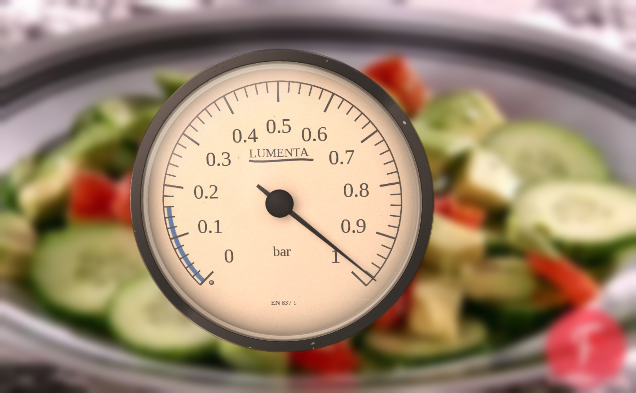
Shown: 0.98,bar
